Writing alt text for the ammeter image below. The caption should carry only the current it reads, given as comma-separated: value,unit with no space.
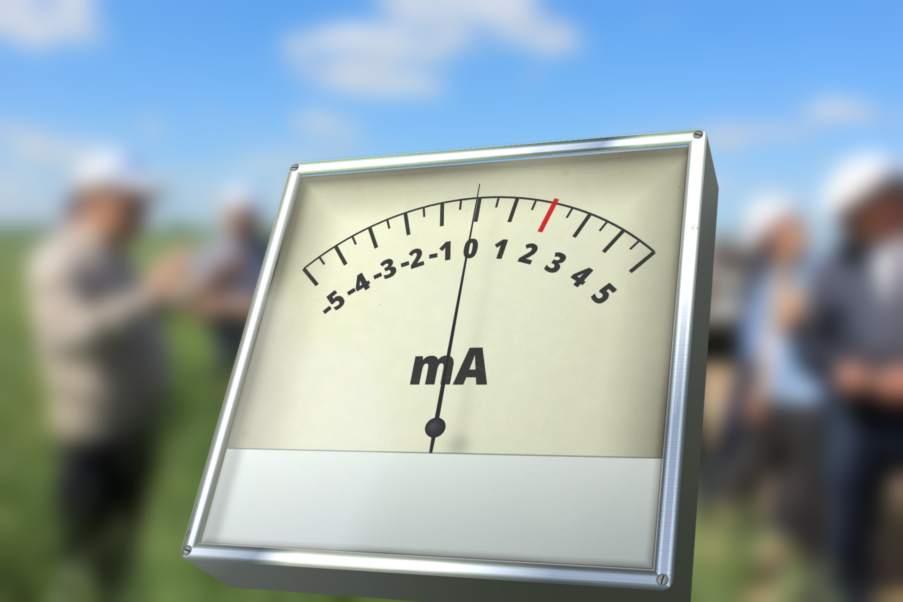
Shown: 0,mA
